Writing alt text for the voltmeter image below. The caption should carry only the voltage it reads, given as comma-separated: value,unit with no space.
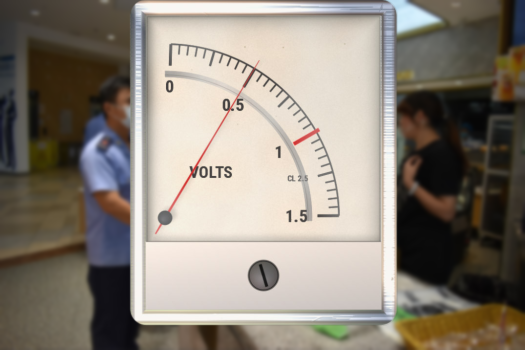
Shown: 0.5,V
